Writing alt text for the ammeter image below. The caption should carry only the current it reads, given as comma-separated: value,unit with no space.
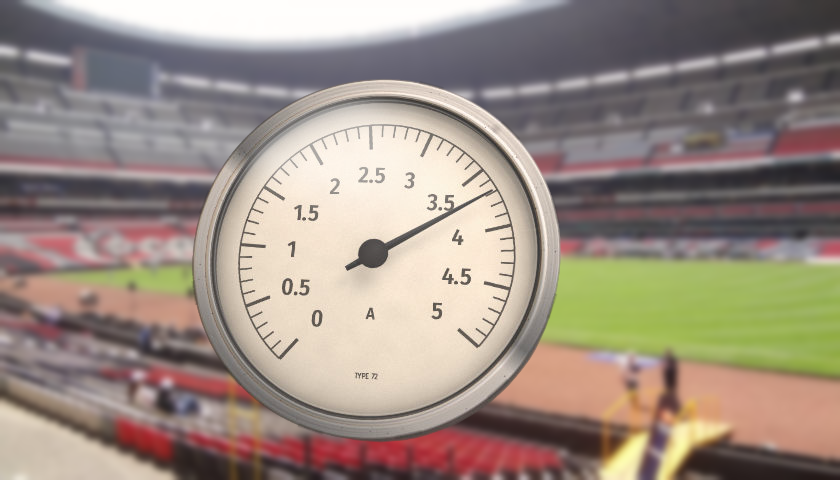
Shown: 3.7,A
